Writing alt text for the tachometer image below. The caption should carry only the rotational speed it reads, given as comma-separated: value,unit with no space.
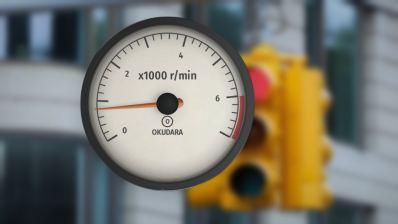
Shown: 800,rpm
